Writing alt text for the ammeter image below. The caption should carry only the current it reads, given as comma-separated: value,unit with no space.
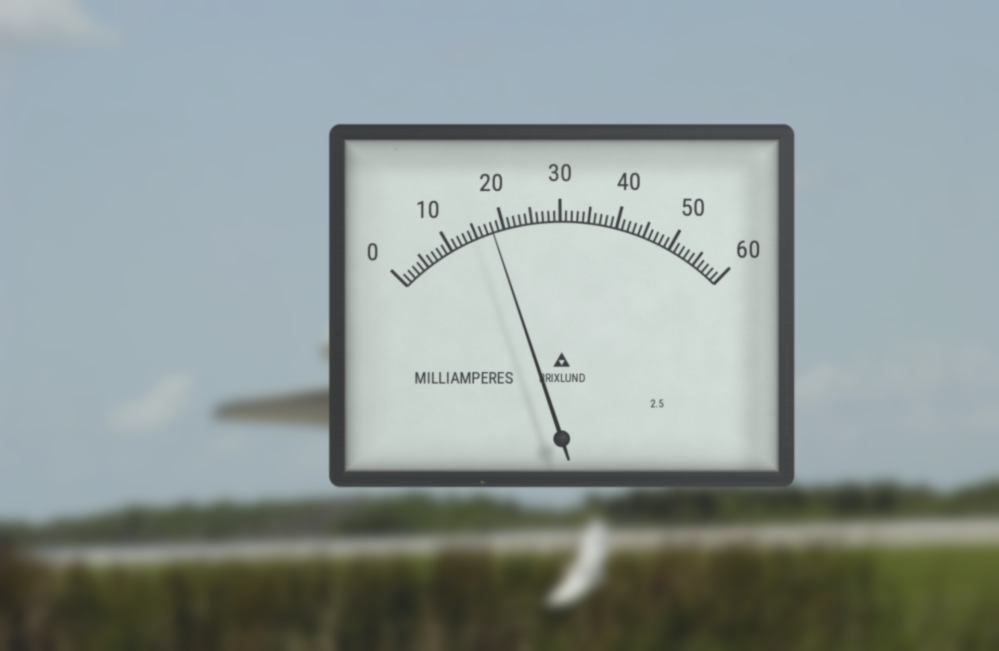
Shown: 18,mA
